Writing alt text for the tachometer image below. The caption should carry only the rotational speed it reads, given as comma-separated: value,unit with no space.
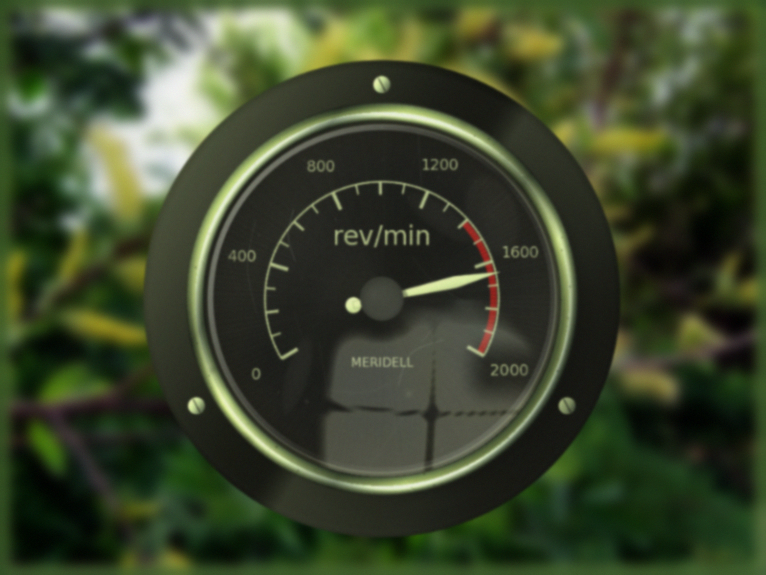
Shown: 1650,rpm
